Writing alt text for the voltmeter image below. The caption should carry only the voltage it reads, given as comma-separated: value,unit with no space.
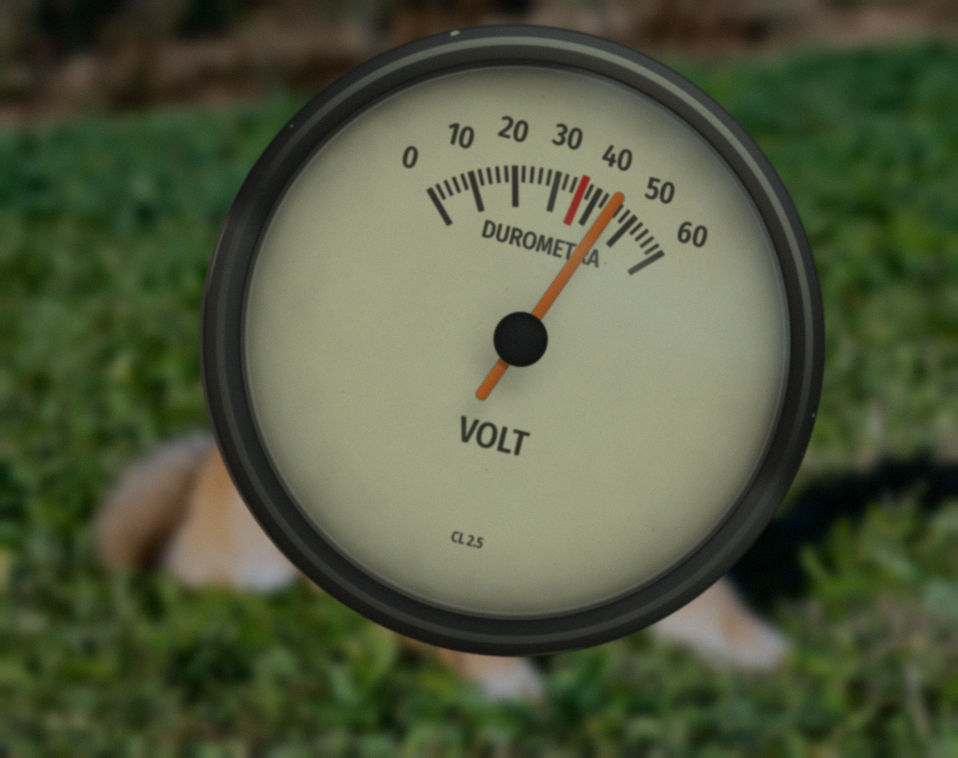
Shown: 44,V
